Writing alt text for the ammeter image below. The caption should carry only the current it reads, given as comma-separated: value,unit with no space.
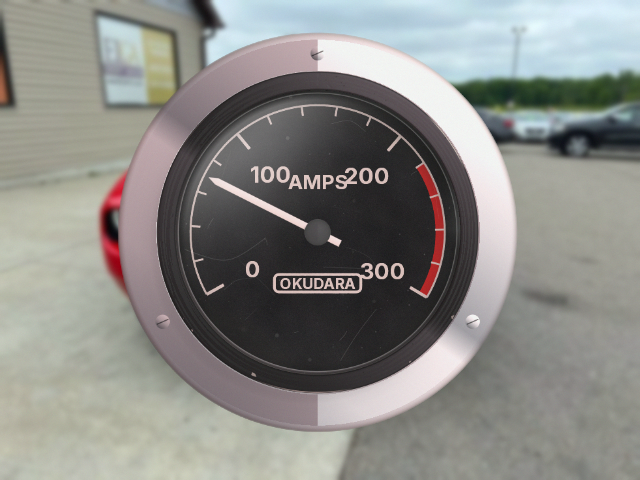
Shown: 70,A
